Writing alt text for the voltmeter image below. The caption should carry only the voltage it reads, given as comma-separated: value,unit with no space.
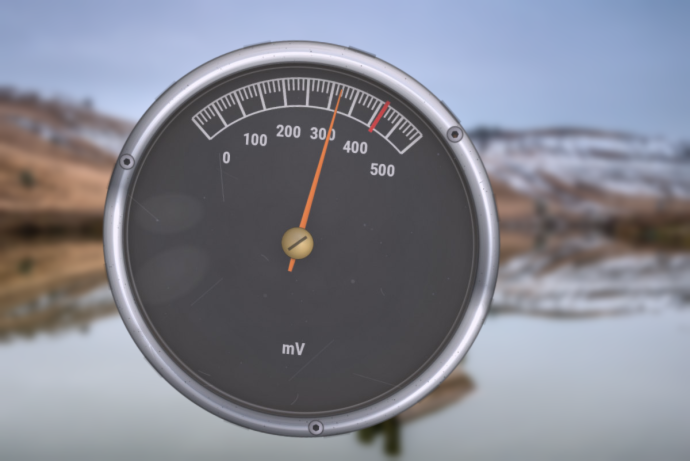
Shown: 320,mV
